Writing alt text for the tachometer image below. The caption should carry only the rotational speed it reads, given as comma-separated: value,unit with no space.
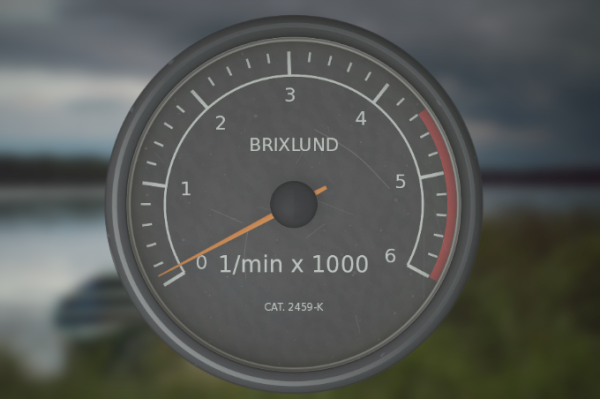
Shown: 100,rpm
